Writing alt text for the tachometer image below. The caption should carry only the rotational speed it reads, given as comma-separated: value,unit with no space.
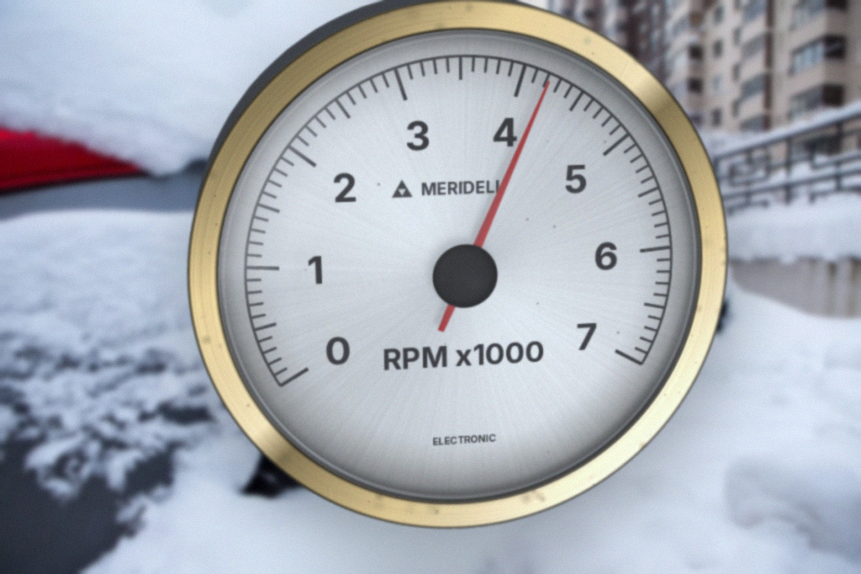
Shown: 4200,rpm
